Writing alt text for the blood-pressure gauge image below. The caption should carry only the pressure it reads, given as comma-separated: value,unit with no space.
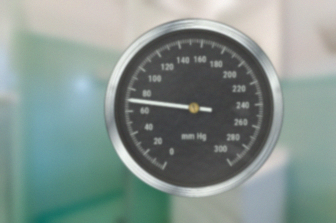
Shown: 70,mmHg
